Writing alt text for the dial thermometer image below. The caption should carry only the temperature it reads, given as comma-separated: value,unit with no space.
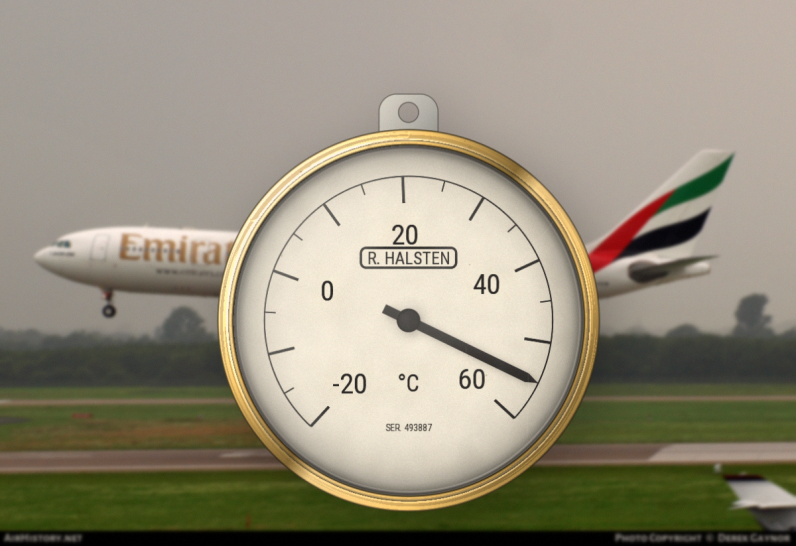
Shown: 55,°C
